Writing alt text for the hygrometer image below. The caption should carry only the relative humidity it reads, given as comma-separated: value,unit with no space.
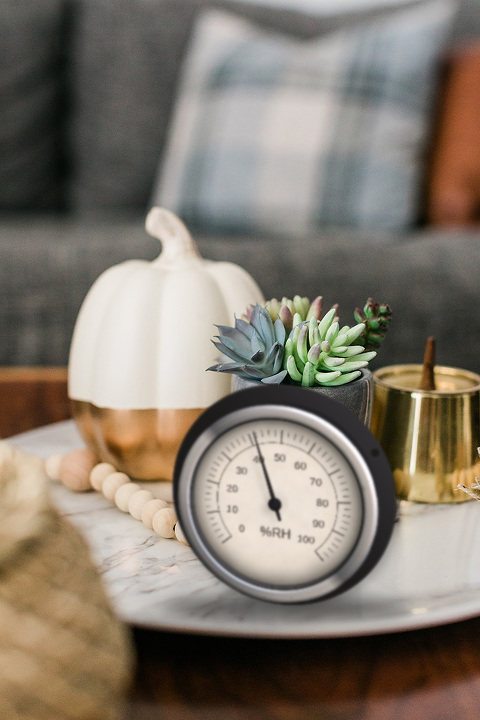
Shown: 42,%
